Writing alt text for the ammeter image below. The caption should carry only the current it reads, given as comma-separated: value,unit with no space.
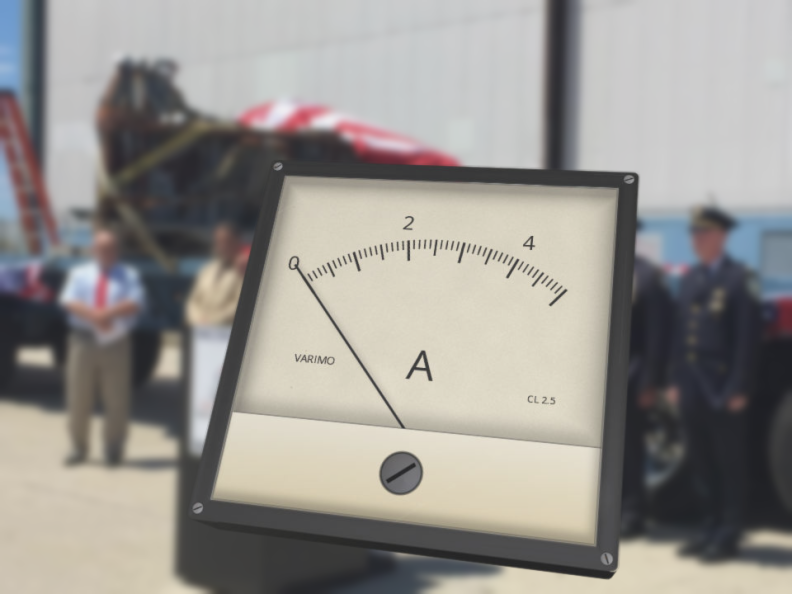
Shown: 0,A
